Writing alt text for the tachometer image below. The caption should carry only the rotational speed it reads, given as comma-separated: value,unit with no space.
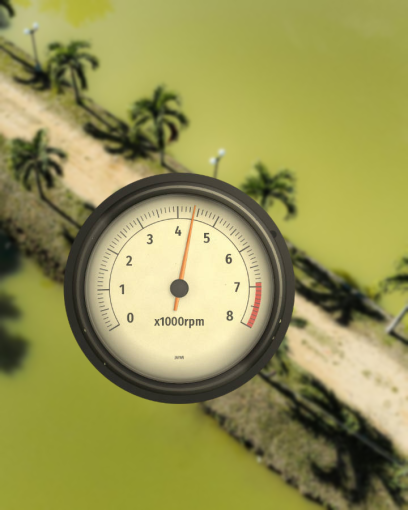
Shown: 4400,rpm
